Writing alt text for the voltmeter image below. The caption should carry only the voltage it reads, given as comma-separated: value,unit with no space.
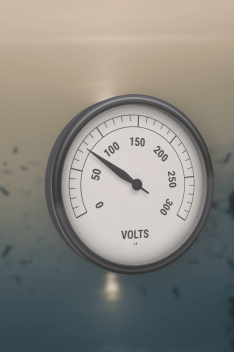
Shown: 75,V
